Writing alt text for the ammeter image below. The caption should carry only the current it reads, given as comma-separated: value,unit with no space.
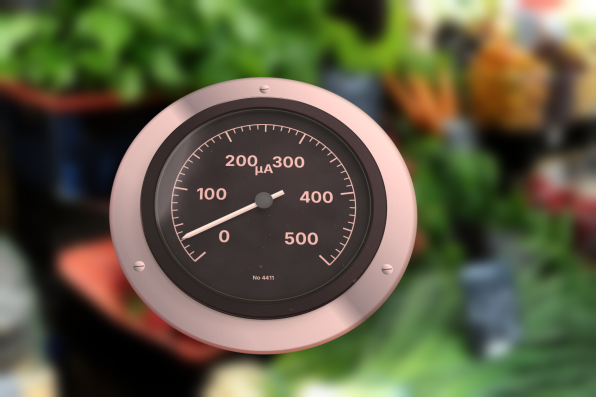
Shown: 30,µA
